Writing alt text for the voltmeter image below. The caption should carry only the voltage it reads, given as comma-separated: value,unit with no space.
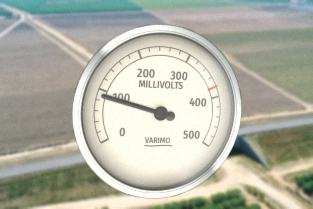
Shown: 90,mV
